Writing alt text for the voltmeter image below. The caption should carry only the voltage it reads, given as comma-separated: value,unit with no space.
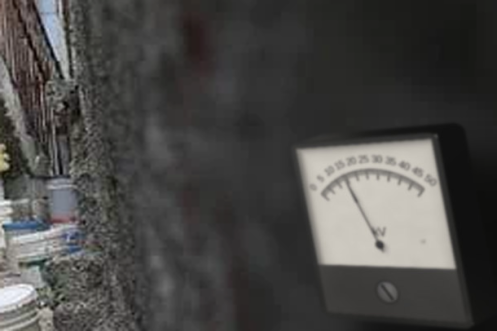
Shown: 15,kV
